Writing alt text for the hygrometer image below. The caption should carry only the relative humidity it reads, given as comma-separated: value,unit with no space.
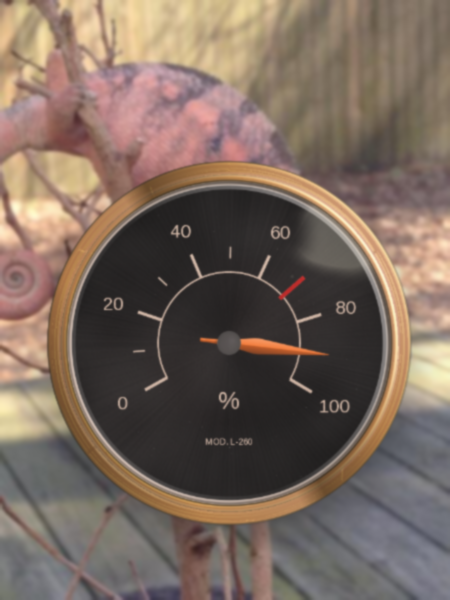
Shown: 90,%
